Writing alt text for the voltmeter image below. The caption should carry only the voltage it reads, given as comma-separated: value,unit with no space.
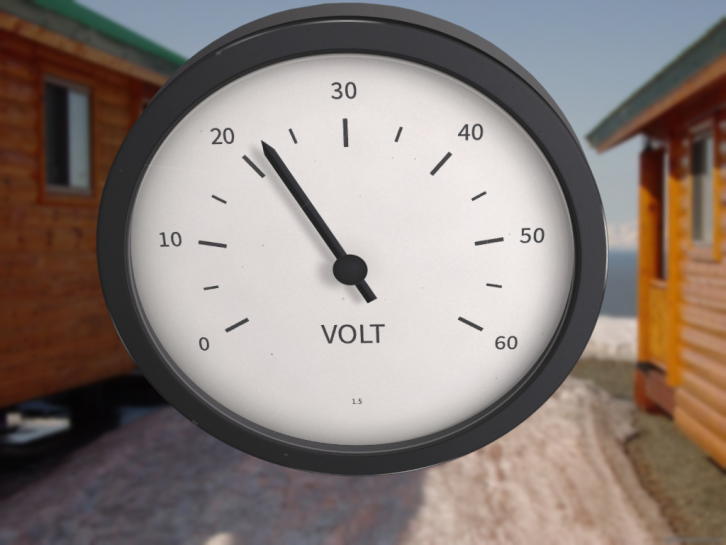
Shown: 22.5,V
